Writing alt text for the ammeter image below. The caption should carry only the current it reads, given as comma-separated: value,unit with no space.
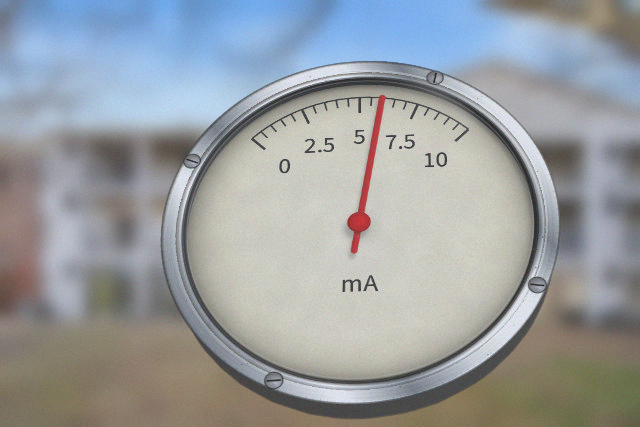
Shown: 6,mA
